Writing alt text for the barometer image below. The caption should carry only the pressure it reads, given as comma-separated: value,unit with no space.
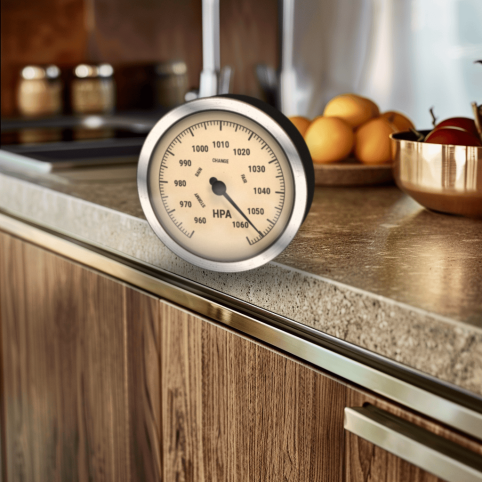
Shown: 1055,hPa
